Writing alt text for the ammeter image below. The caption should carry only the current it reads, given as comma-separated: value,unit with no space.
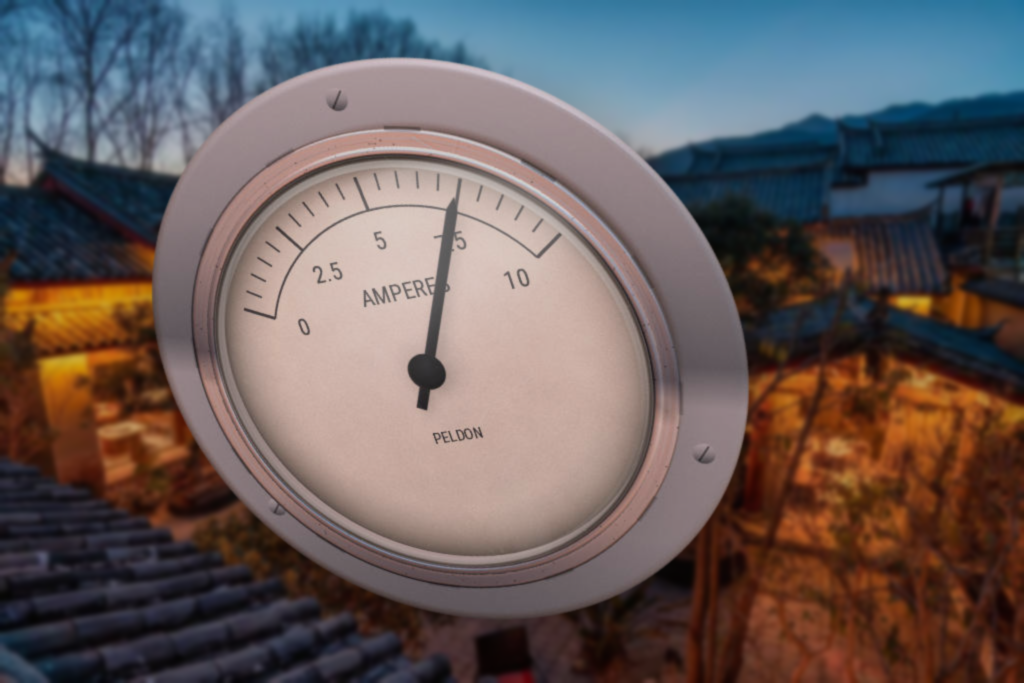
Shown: 7.5,A
